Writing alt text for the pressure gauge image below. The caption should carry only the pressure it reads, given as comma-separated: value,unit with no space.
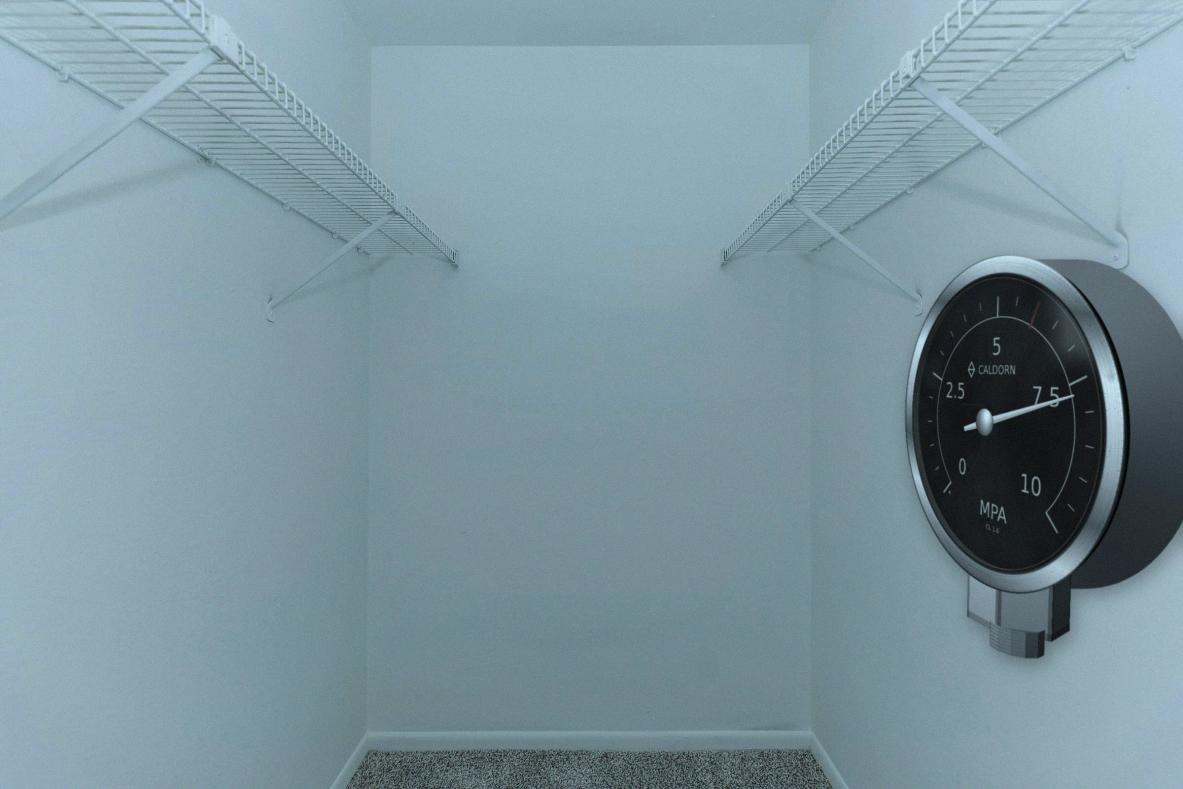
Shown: 7.75,MPa
